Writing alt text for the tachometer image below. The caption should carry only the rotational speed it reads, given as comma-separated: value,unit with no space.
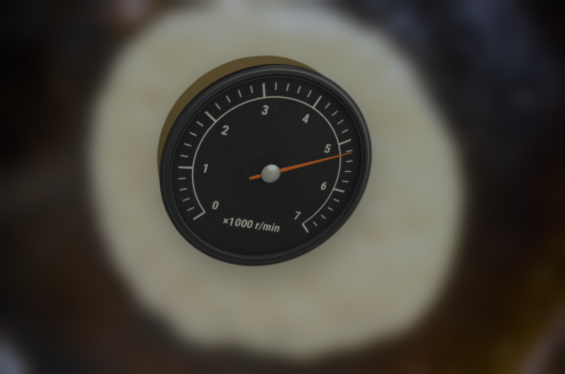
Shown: 5200,rpm
